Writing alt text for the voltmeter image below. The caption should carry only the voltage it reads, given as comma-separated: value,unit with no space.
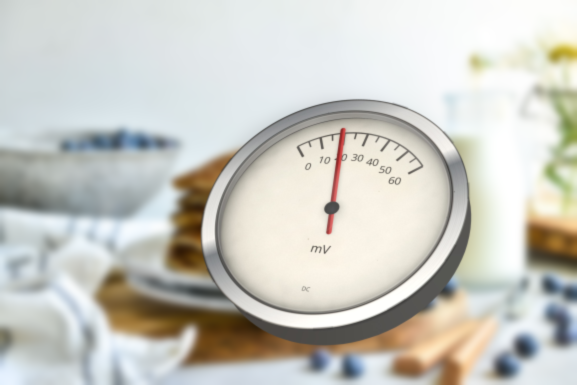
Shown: 20,mV
